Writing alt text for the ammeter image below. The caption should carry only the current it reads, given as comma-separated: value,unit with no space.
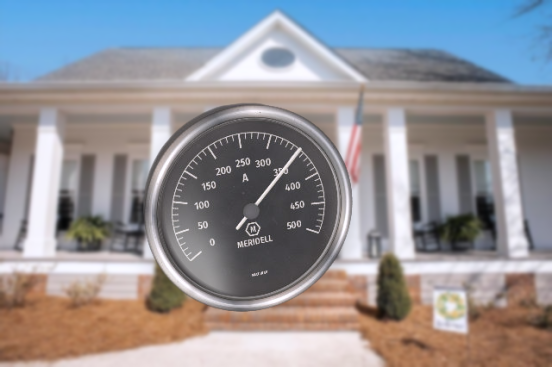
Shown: 350,A
